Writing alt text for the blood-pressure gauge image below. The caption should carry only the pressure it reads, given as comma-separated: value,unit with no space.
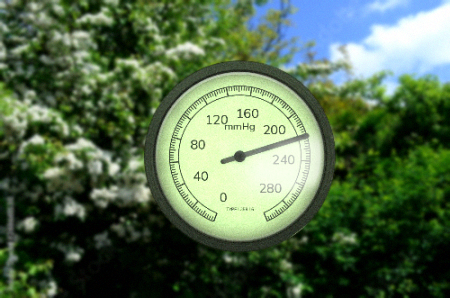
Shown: 220,mmHg
